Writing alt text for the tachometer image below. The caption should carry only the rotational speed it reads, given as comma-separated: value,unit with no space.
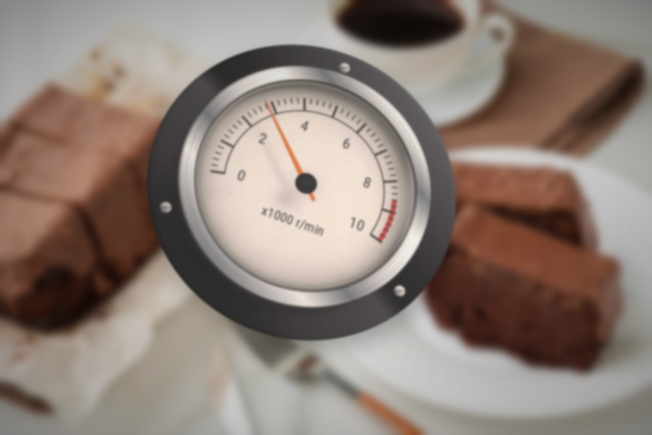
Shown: 2800,rpm
